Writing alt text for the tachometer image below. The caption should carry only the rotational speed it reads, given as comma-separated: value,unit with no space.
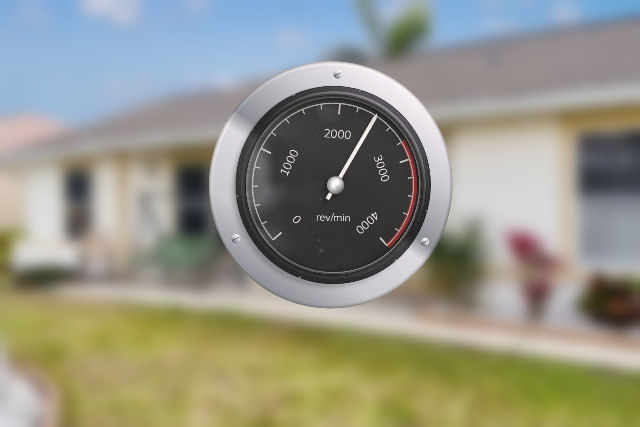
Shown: 2400,rpm
